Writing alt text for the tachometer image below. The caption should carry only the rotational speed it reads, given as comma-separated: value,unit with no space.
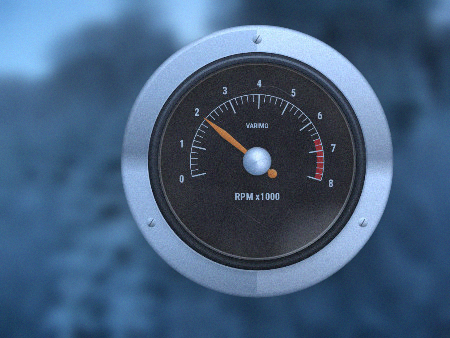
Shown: 2000,rpm
